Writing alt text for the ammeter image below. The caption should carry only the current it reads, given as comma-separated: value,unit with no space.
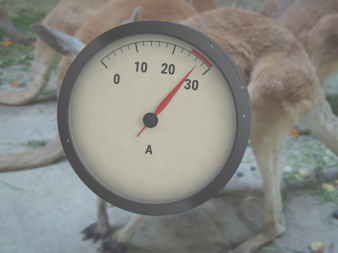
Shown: 27,A
